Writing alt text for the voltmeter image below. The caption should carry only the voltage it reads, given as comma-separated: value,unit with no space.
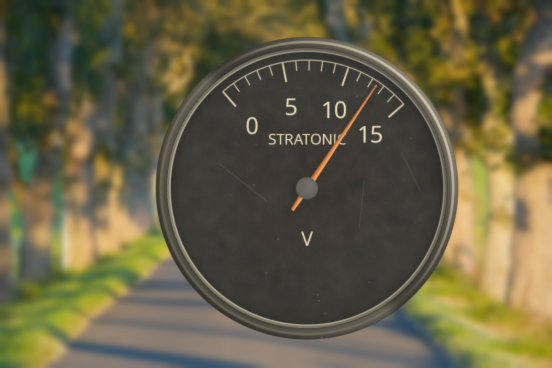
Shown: 12.5,V
